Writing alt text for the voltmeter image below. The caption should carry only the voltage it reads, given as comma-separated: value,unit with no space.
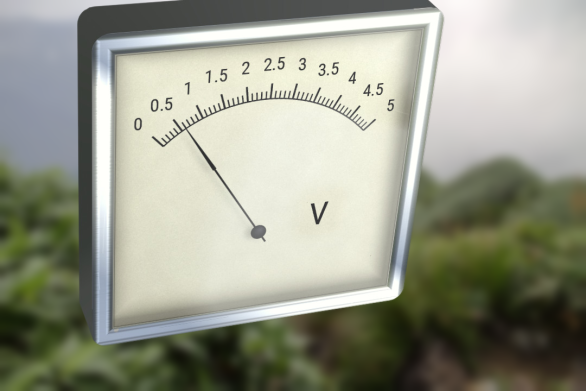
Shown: 0.6,V
